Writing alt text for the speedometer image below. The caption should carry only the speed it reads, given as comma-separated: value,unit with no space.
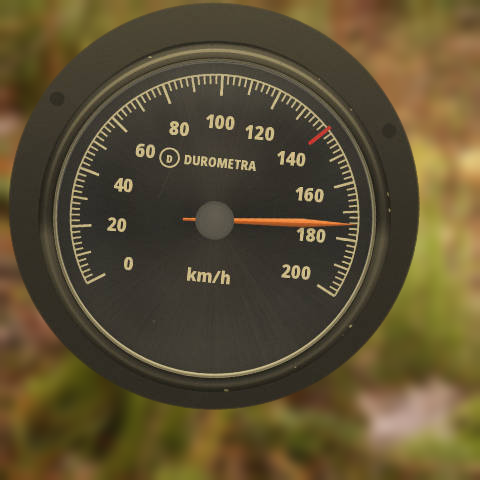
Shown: 174,km/h
